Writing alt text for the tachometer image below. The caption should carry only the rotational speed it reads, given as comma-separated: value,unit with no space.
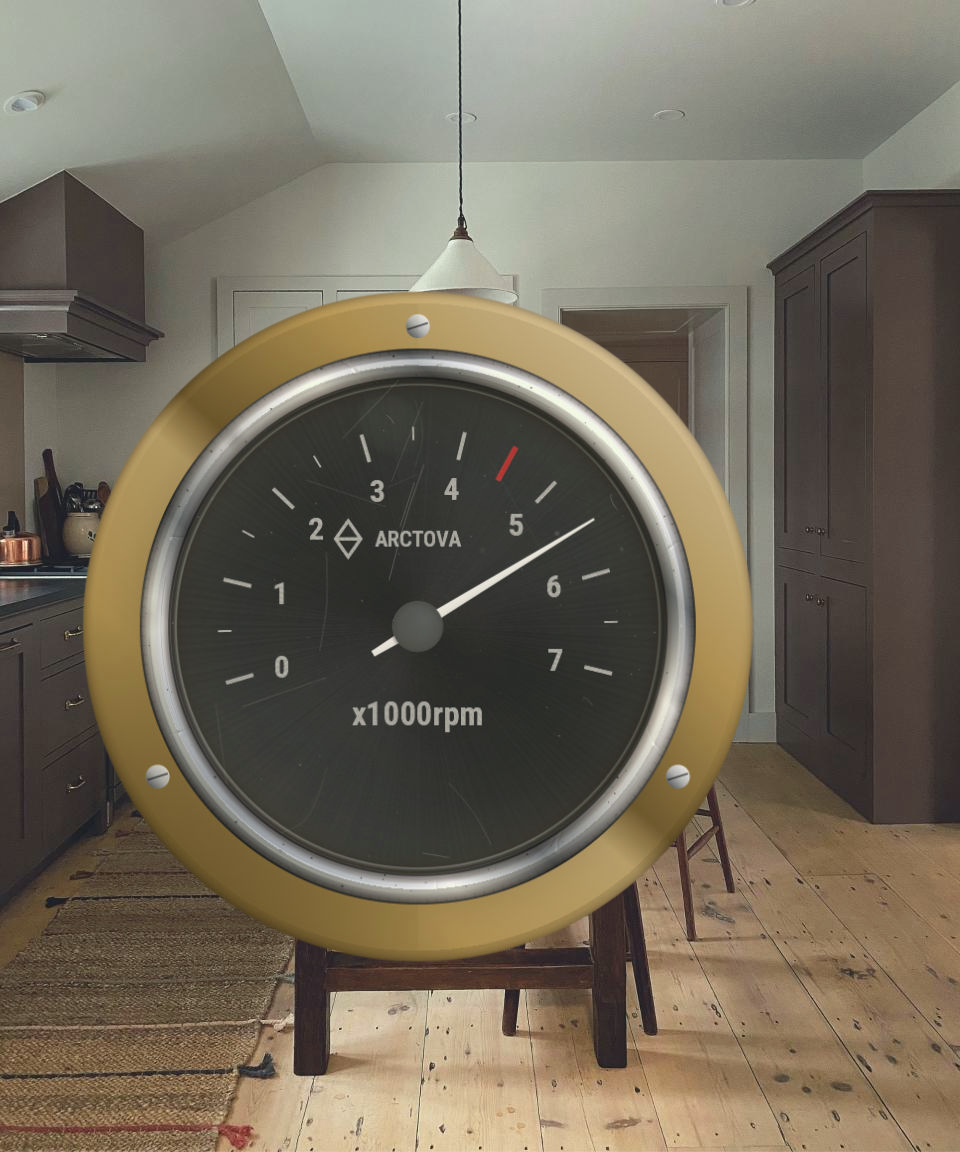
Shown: 5500,rpm
